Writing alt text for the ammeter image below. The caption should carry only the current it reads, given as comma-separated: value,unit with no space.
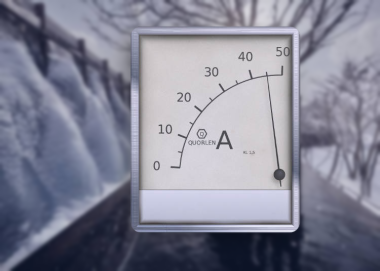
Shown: 45,A
